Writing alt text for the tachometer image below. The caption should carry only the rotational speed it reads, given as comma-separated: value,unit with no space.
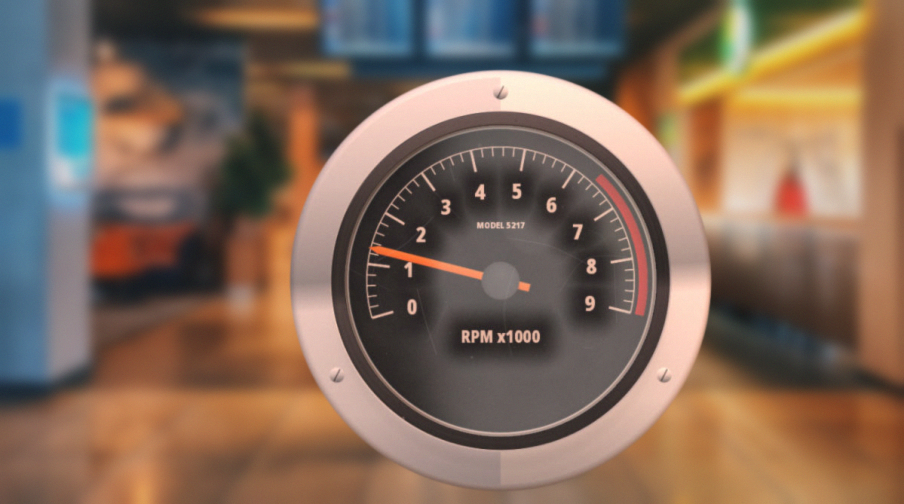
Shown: 1300,rpm
